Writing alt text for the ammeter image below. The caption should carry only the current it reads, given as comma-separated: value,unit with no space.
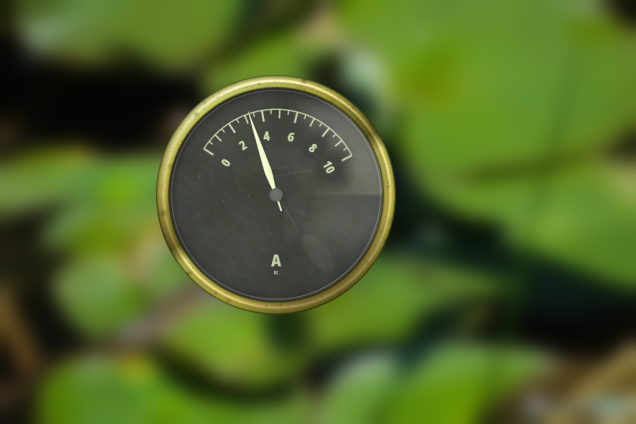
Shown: 3.25,A
